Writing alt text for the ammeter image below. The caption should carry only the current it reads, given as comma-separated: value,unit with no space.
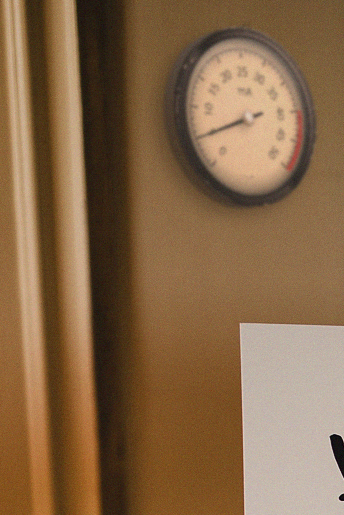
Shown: 5,mA
